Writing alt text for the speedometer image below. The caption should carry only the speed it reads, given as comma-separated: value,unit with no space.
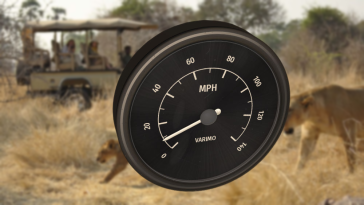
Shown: 10,mph
